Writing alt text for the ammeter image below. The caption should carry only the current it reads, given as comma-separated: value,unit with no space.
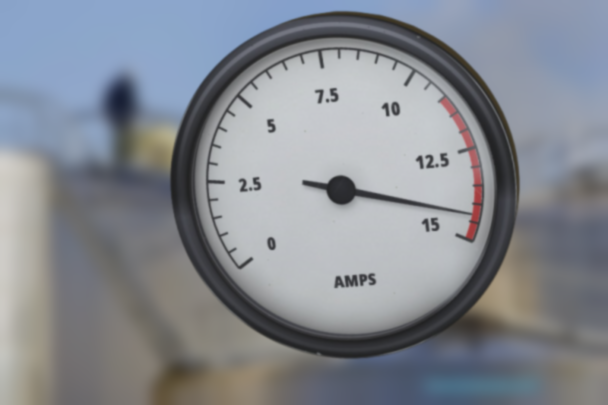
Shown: 14.25,A
